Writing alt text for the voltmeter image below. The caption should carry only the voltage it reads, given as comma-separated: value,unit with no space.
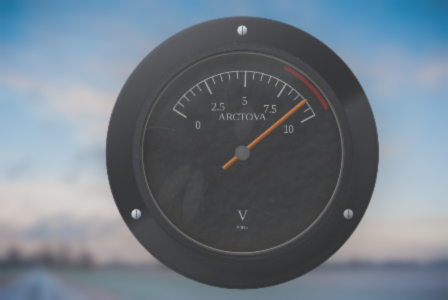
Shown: 9,V
